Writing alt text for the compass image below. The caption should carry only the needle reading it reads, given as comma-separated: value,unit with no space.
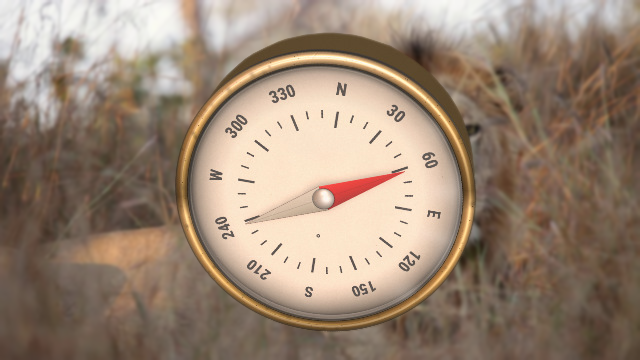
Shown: 60,°
